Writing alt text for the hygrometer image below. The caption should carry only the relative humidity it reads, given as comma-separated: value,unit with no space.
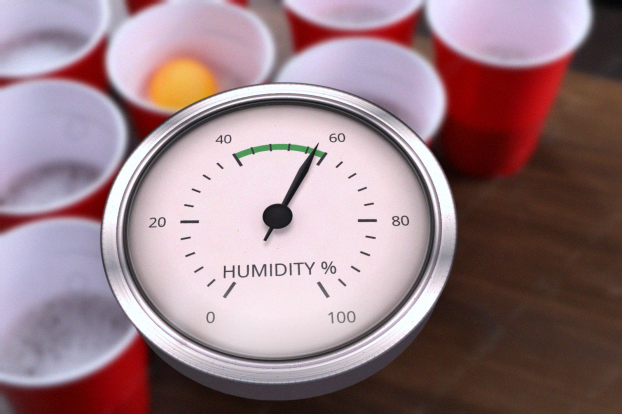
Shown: 58,%
